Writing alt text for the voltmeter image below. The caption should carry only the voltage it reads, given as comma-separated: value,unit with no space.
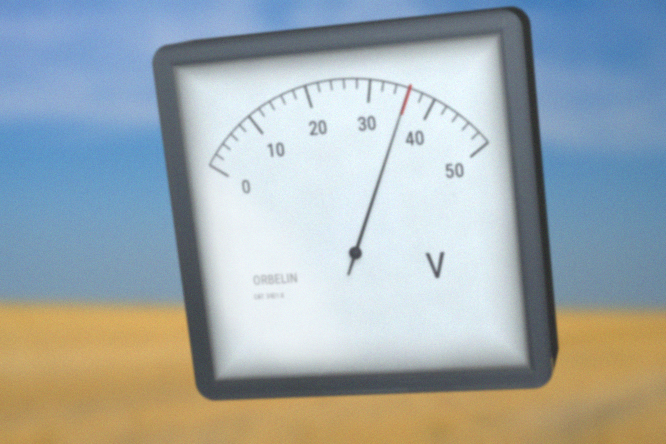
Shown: 36,V
